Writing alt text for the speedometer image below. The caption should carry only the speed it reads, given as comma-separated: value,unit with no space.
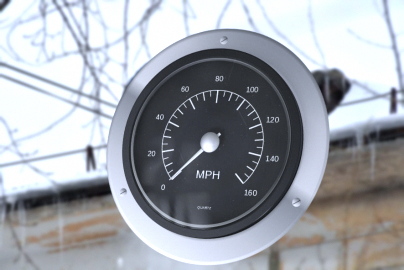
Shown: 0,mph
